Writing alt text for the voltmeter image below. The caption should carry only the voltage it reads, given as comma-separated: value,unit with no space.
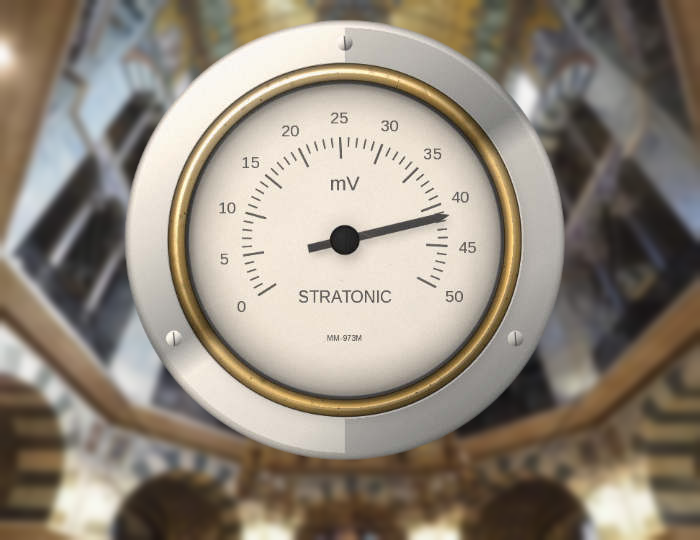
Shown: 41.5,mV
